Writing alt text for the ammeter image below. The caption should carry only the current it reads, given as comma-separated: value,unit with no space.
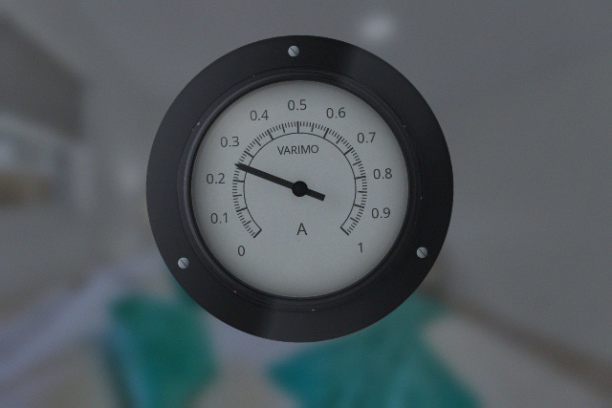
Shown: 0.25,A
